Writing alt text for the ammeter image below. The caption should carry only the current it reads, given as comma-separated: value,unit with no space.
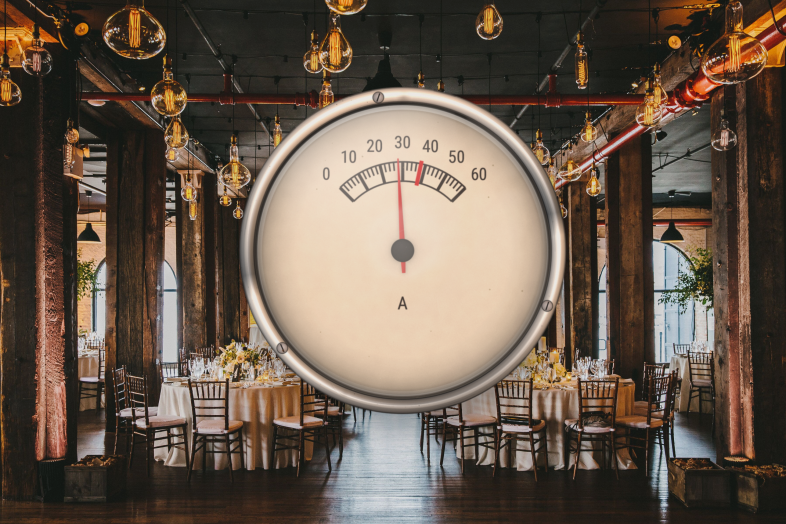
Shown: 28,A
